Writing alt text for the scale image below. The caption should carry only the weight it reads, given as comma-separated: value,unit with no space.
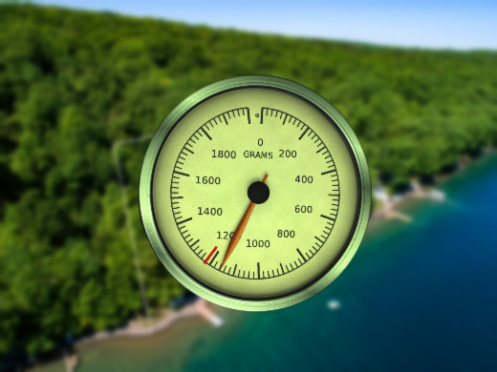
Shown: 1160,g
